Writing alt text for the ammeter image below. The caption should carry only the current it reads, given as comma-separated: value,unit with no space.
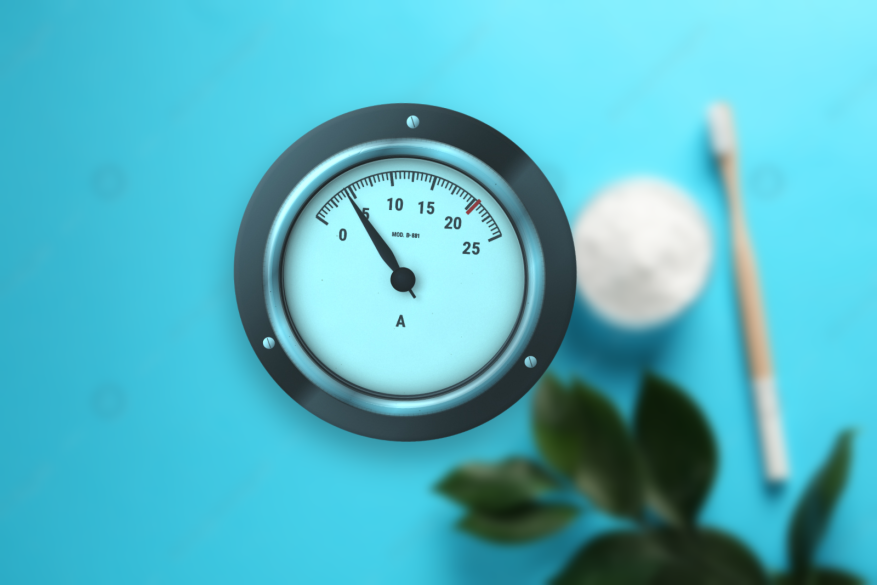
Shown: 4.5,A
